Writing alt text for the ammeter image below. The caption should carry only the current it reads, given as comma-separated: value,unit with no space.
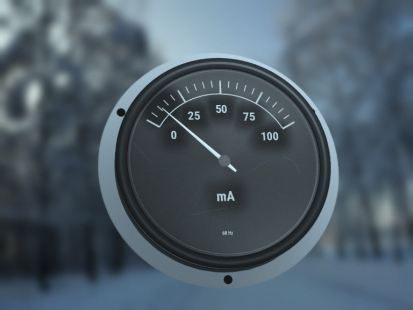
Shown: 10,mA
